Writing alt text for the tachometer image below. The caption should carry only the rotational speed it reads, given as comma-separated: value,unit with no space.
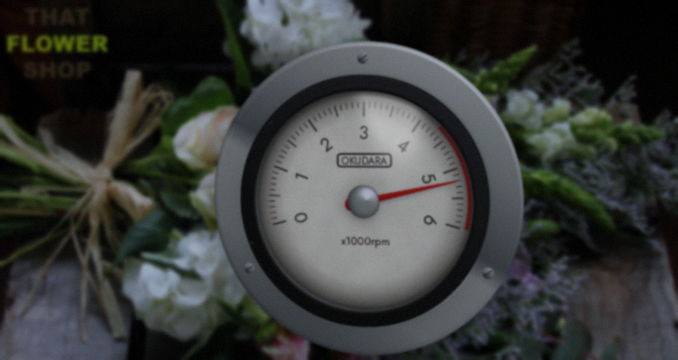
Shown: 5200,rpm
